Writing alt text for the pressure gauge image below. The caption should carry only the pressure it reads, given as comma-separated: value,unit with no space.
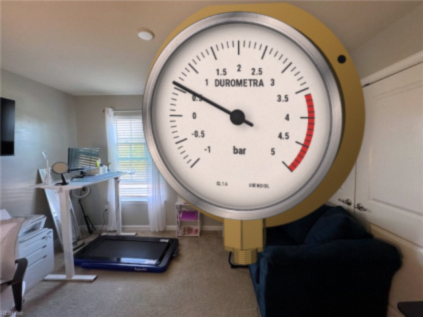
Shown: 0.6,bar
